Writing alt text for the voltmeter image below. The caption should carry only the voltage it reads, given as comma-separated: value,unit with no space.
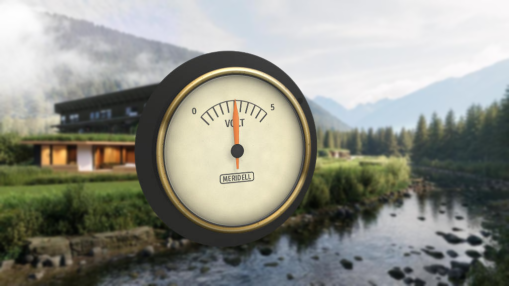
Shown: 2.5,V
